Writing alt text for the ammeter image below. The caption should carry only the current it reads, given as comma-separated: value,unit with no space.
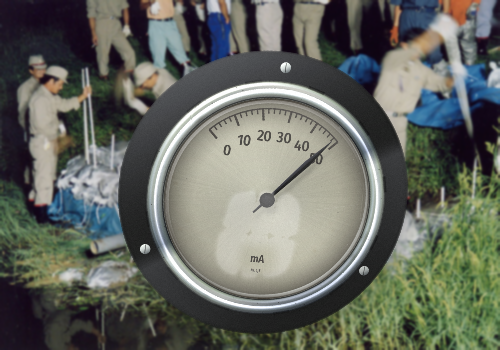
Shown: 48,mA
